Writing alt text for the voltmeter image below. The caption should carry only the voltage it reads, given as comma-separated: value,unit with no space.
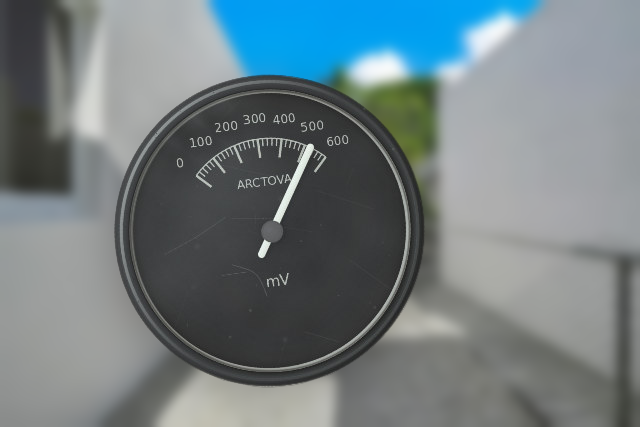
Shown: 520,mV
